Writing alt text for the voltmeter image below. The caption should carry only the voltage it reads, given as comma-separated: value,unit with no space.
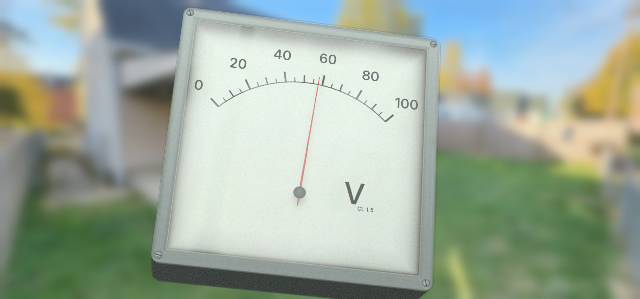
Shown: 57.5,V
